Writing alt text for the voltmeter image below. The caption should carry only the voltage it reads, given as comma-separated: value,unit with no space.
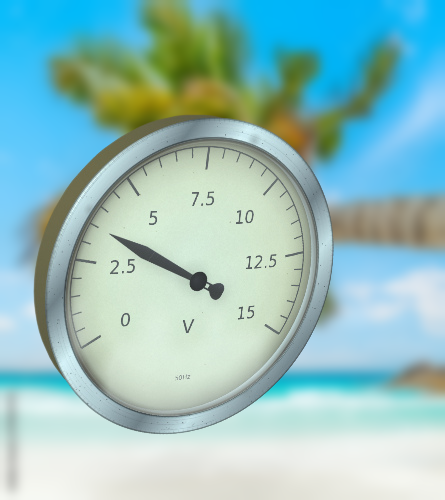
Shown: 3.5,V
